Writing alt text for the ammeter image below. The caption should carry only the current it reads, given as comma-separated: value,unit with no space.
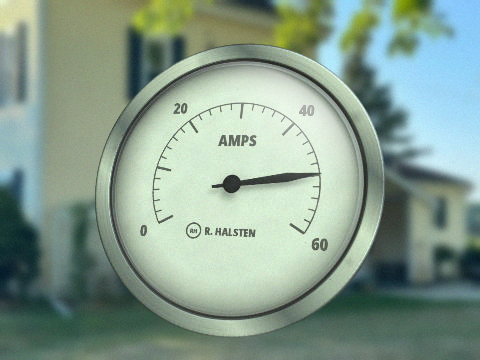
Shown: 50,A
